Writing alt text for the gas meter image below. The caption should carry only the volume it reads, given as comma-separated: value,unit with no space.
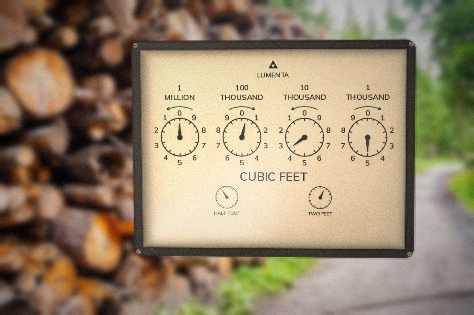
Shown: 3500,ft³
